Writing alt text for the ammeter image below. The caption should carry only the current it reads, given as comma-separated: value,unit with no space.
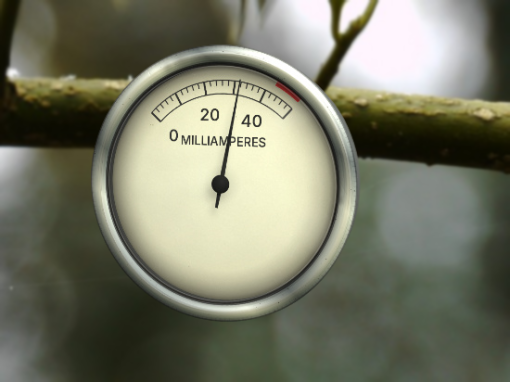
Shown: 32,mA
